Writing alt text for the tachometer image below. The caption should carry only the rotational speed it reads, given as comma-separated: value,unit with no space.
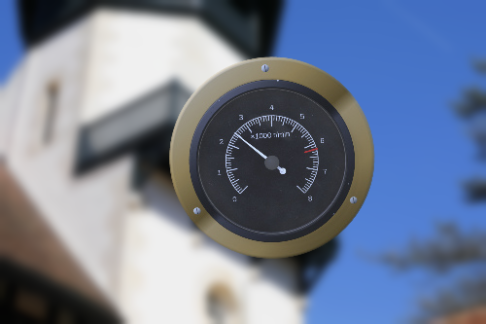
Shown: 2500,rpm
